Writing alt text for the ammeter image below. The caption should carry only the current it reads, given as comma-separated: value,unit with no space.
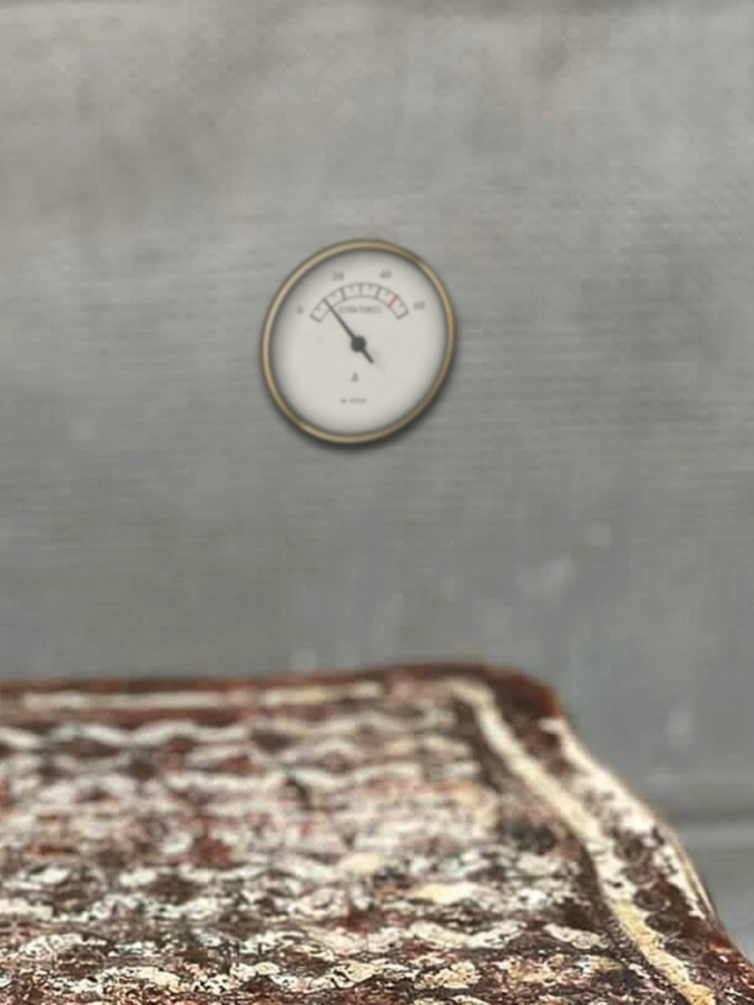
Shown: 10,A
